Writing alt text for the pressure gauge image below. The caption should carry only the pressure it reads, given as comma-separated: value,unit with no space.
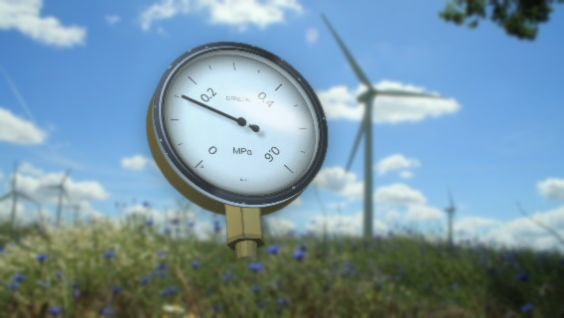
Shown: 0.15,MPa
